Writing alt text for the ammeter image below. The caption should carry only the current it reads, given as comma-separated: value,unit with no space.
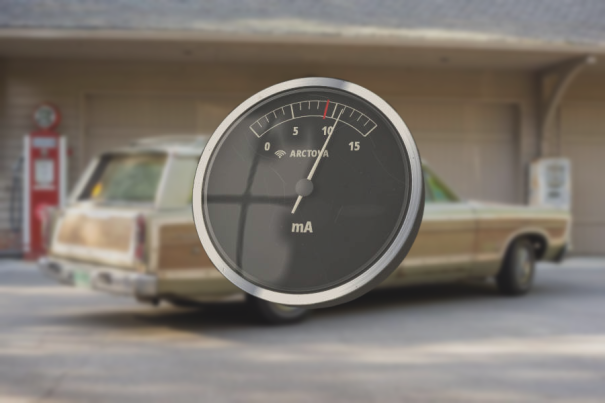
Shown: 11,mA
